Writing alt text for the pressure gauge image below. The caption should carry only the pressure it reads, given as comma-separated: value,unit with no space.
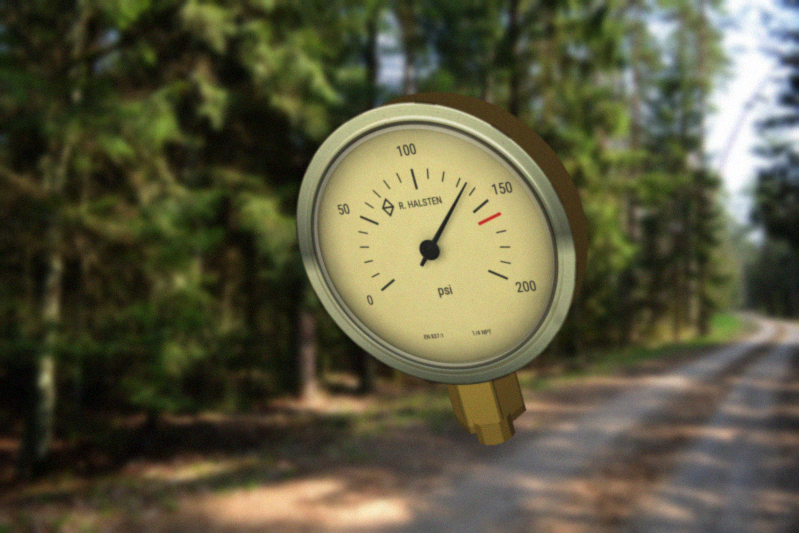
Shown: 135,psi
